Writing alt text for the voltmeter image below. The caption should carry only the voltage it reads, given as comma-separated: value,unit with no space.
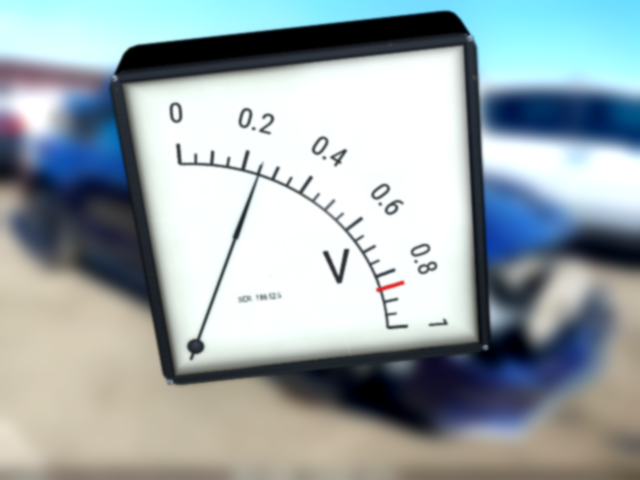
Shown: 0.25,V
